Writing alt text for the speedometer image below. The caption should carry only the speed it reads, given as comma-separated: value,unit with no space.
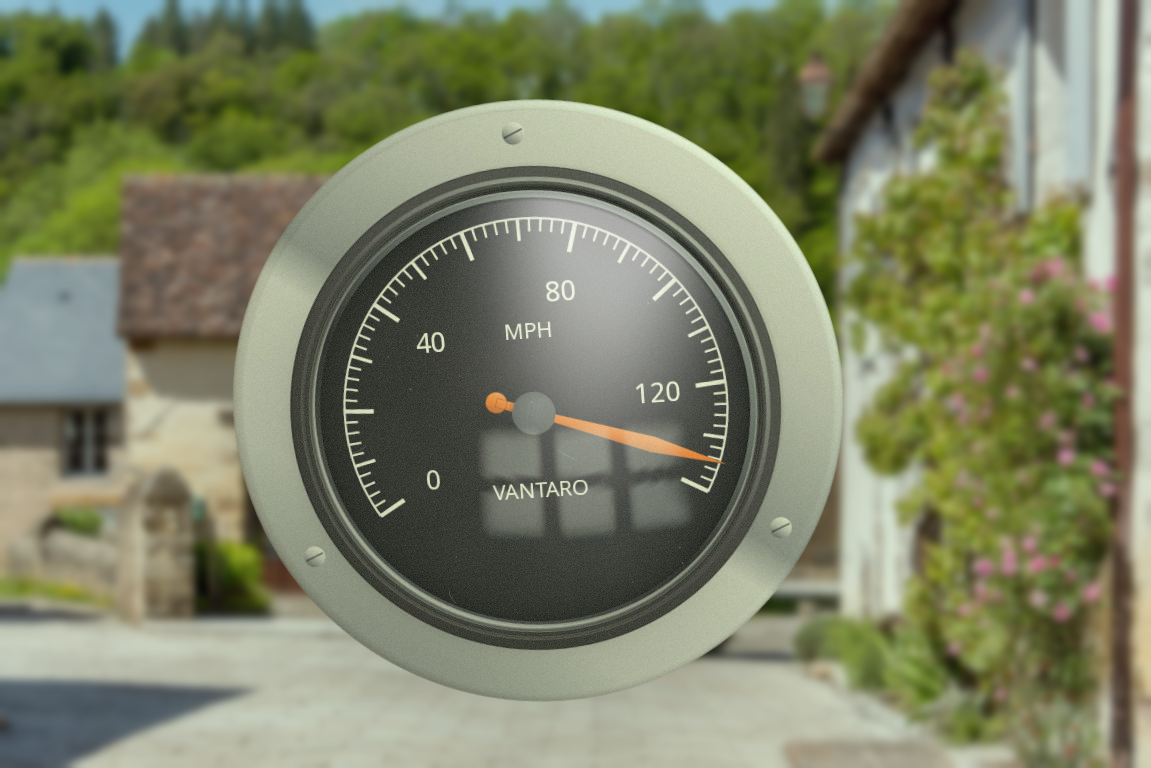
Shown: 134,mph
